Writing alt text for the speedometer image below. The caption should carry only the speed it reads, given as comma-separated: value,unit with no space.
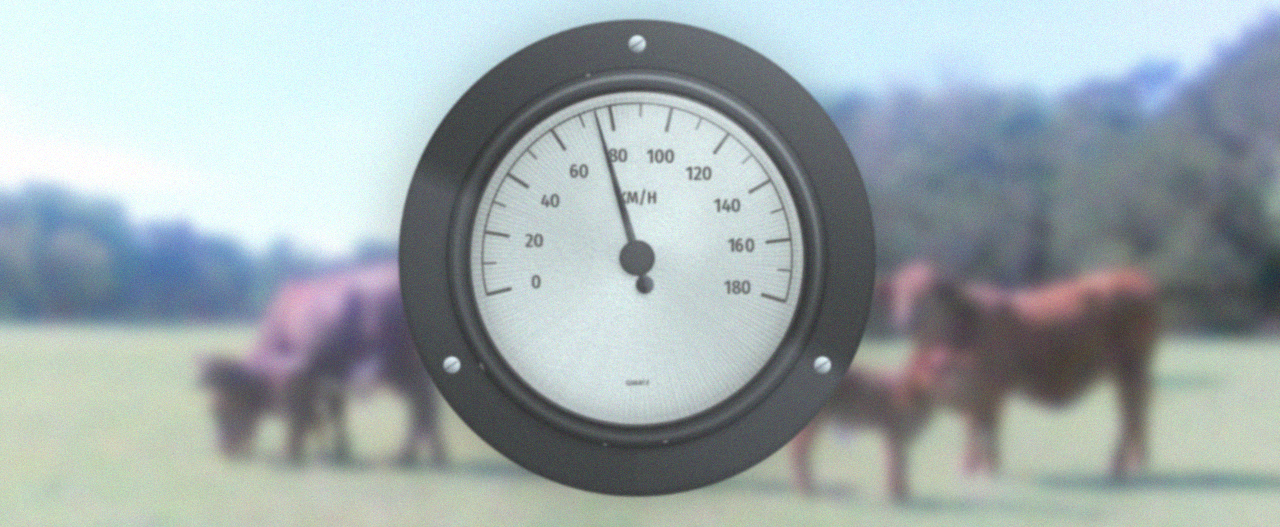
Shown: 75,km/h
